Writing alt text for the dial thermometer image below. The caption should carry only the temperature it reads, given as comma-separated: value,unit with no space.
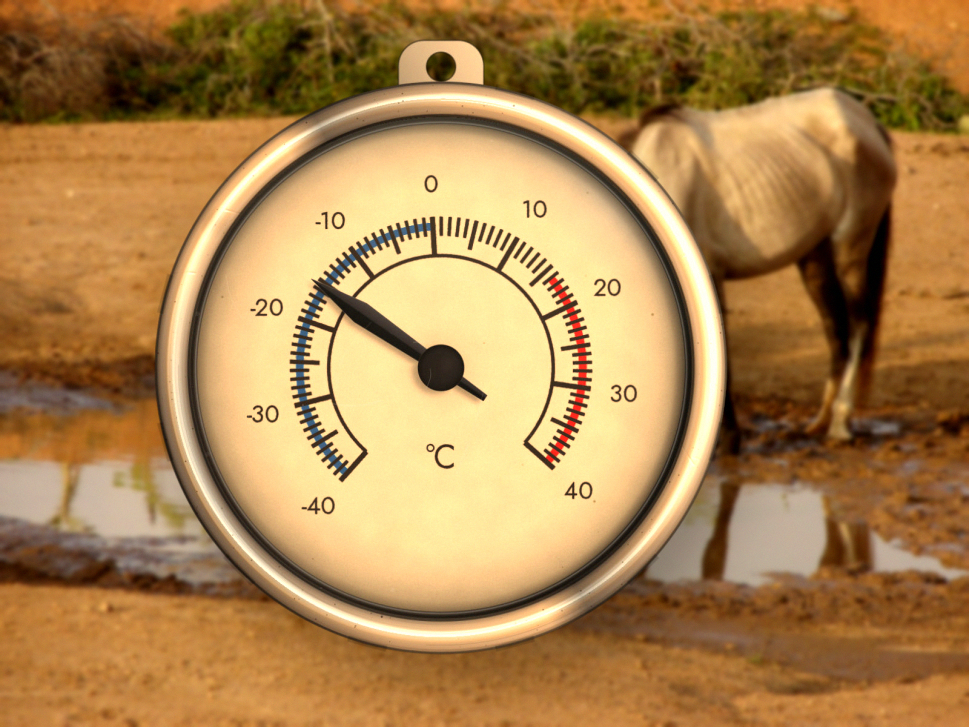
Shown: -15.5,°C
